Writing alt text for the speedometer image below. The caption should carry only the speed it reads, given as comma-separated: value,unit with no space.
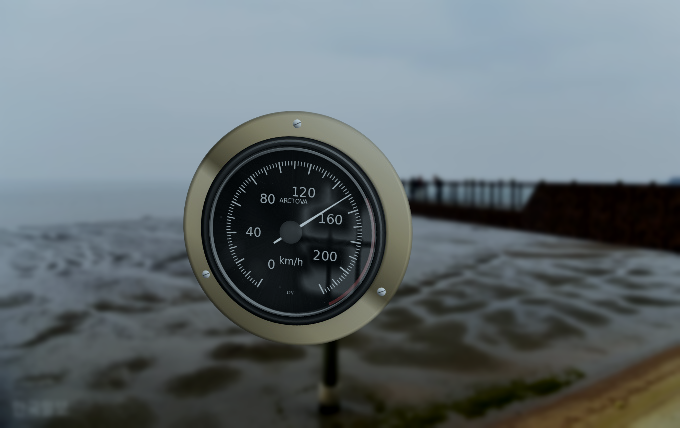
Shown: 150,km/h
